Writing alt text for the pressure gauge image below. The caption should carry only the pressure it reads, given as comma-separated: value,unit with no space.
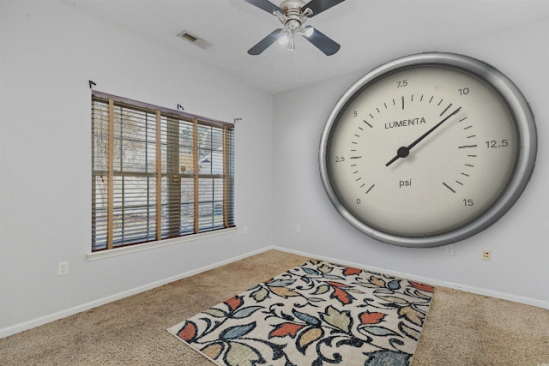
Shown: 10.5,psi
